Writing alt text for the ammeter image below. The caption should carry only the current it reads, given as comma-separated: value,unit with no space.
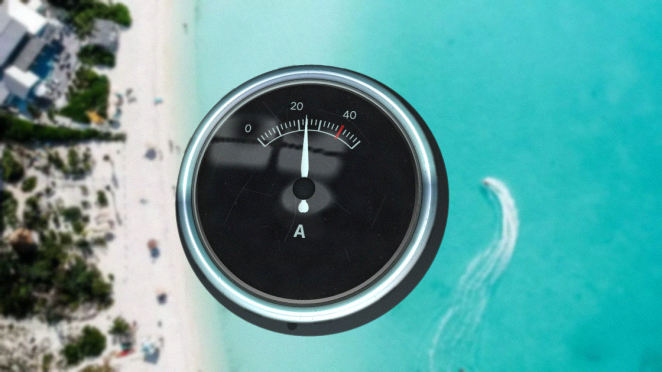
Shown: 24,A
